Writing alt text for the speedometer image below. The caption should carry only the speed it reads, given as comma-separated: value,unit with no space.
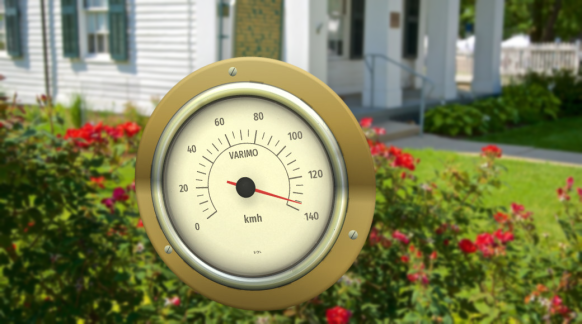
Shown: 135,km/h
